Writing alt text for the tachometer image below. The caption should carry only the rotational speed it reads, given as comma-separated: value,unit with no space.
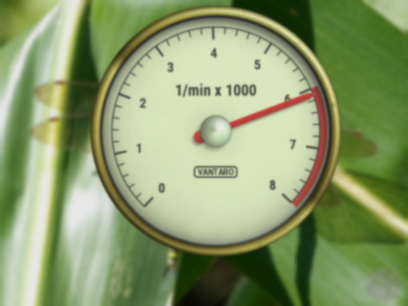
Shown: 6100,rpm
